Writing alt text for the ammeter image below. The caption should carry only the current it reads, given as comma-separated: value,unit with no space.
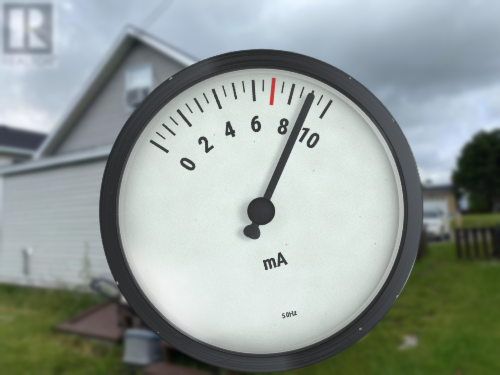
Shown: 9,mA
